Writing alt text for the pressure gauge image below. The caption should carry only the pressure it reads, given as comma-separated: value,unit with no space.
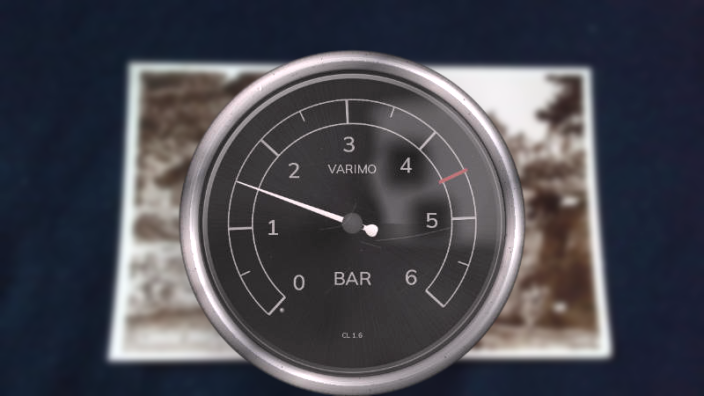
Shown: 1.5,bar
